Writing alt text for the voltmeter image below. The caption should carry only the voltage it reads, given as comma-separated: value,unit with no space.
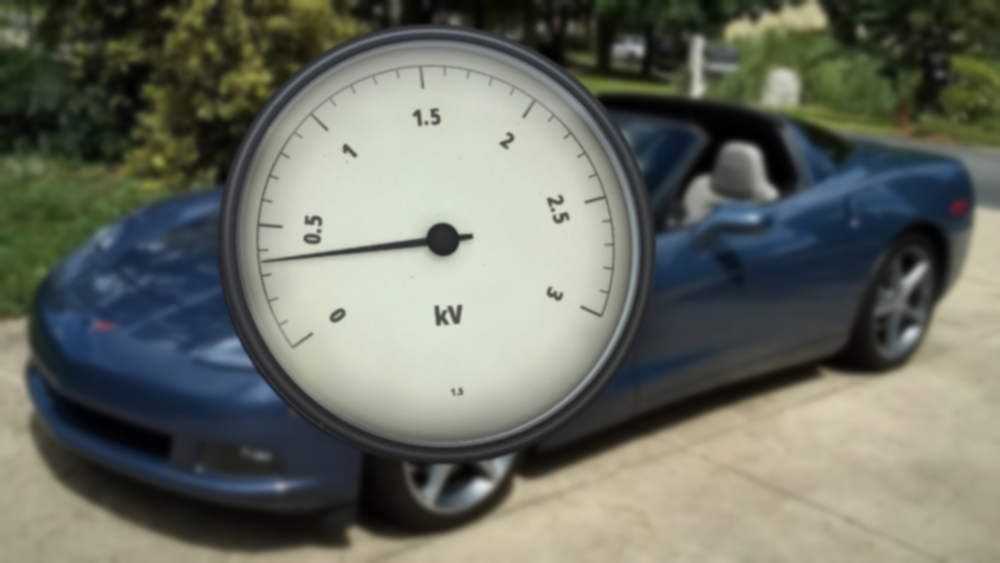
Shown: 0.35,kV
